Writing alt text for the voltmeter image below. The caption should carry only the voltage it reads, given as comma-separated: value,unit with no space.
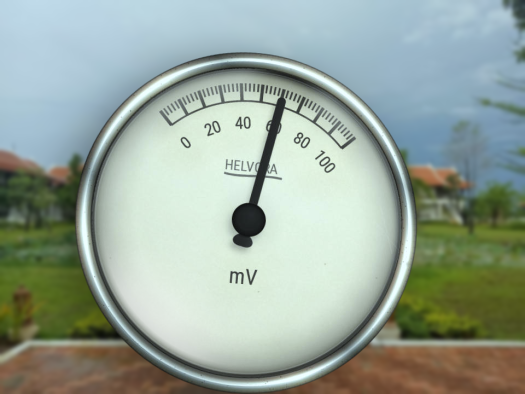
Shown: 60,mV
